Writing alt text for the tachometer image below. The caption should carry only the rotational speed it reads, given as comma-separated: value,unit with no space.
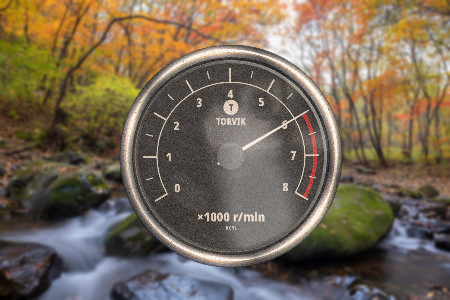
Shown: 6000,rpm
